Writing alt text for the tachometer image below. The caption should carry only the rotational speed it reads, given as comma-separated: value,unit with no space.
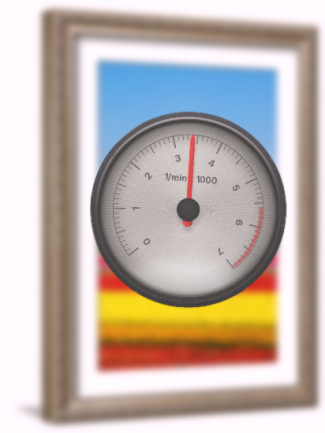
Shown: 3400,rpm
